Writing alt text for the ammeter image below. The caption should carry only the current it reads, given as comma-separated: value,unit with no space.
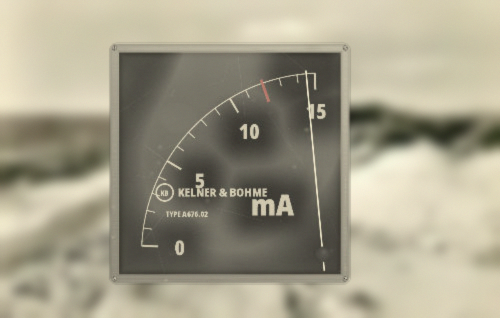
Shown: 14.5,mA
